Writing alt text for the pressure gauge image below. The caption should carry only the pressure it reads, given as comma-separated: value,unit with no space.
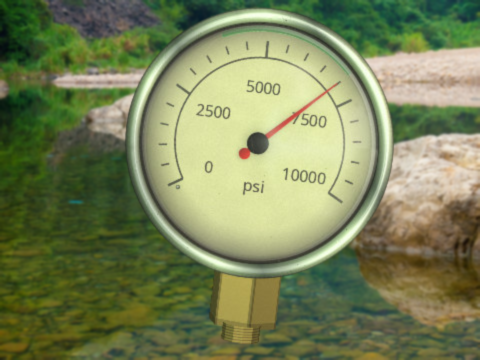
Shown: 7000,psi
